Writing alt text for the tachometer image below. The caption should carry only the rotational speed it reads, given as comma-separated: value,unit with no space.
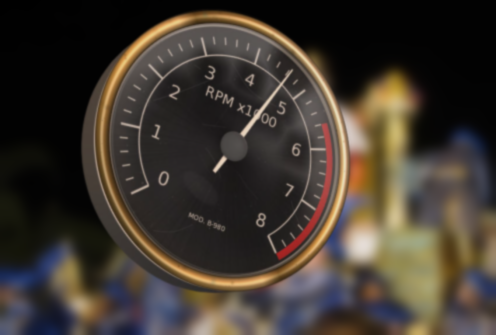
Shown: 4600,rpm
